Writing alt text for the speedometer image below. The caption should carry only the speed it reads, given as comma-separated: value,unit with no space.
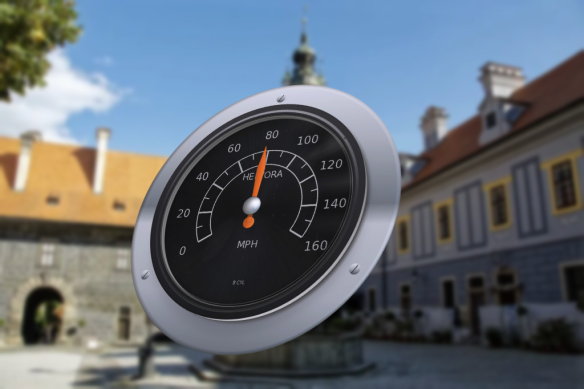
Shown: 80,mph
